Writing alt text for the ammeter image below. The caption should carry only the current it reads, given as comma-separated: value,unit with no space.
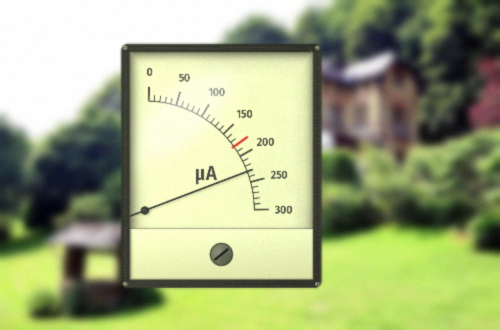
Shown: 230,µA
